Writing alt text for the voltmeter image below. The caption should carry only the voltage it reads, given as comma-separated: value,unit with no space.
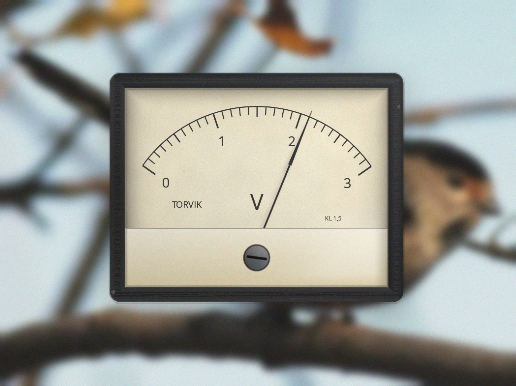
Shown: 2.1,V
